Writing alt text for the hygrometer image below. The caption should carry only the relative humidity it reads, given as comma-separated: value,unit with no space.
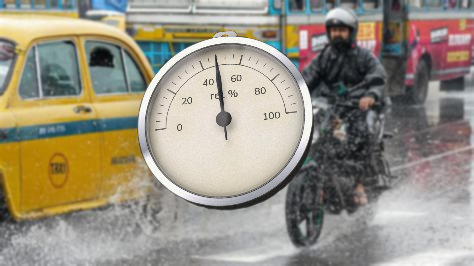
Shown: 48,%
